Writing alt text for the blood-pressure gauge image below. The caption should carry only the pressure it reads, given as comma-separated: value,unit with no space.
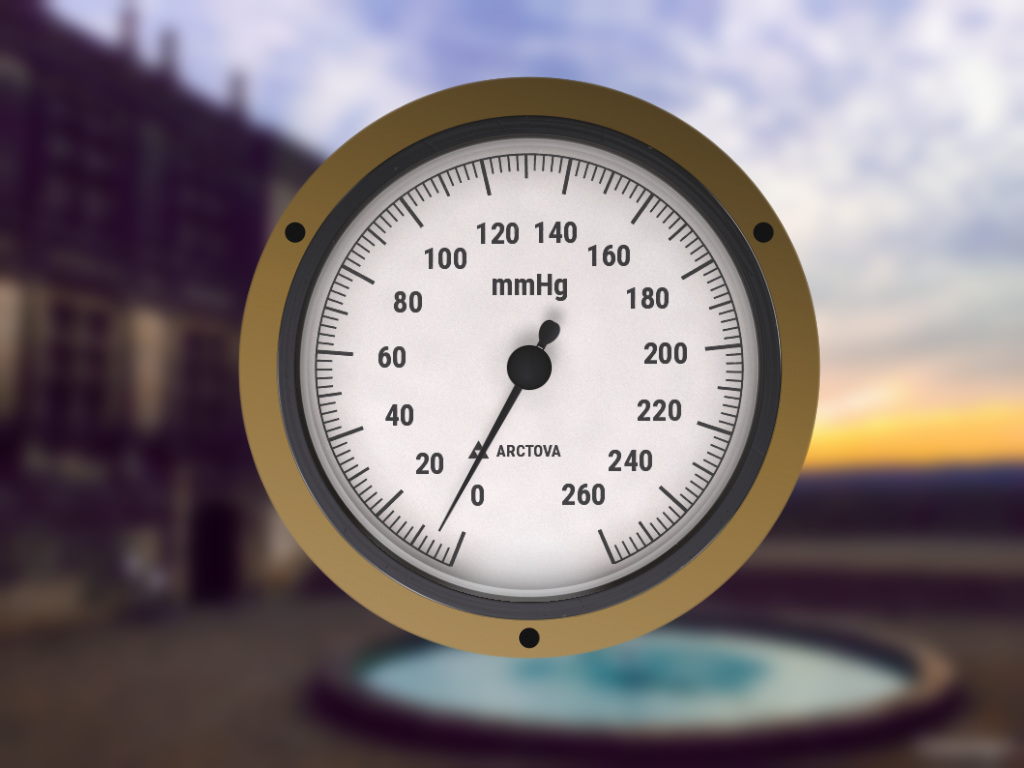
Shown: 6,mmHg
